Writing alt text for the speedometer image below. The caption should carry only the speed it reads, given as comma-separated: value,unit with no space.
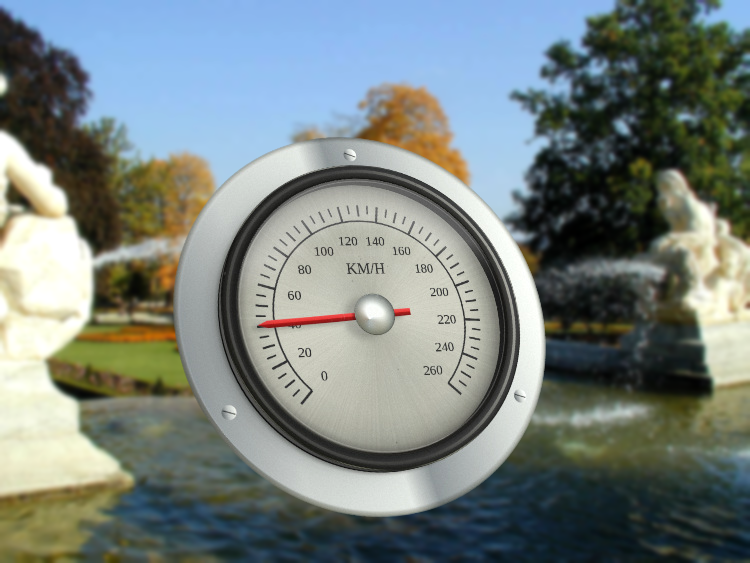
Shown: 40,km/h
